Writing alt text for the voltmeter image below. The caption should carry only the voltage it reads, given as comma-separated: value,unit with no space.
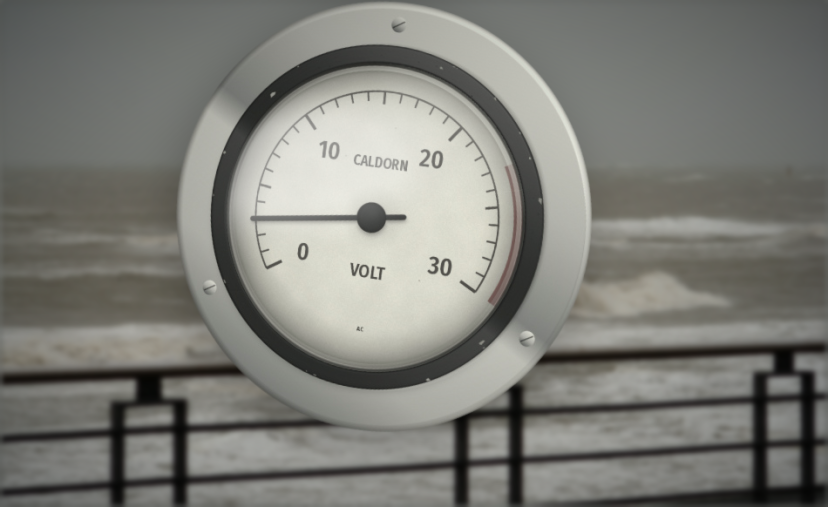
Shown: 3,V
